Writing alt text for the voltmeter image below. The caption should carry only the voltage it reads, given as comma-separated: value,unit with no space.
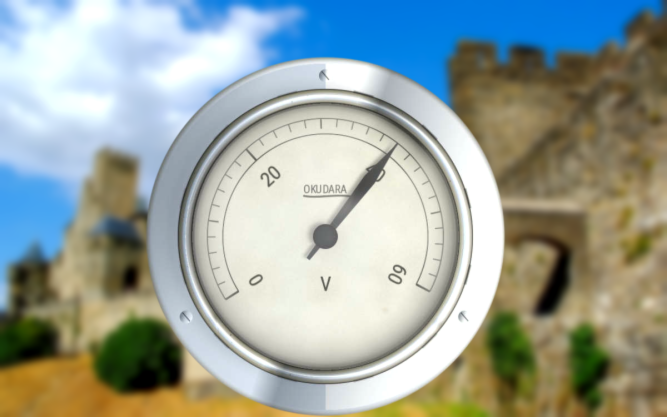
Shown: 40,V
